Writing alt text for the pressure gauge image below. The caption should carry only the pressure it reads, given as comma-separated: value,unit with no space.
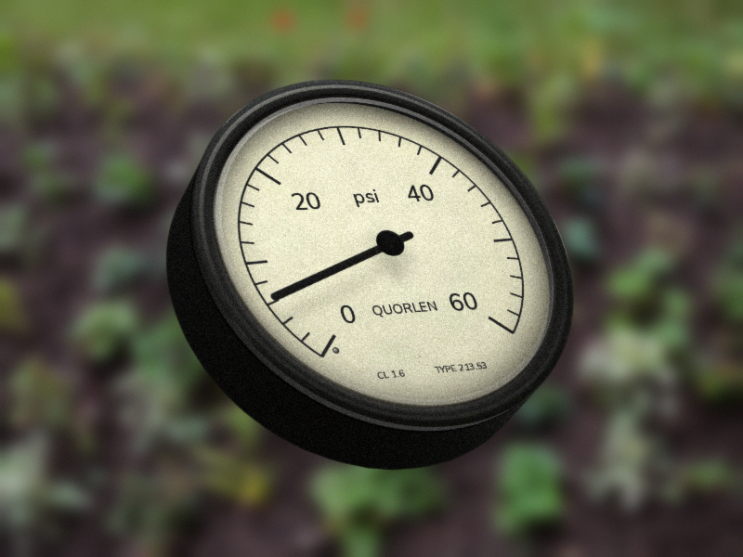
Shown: 6,psi
